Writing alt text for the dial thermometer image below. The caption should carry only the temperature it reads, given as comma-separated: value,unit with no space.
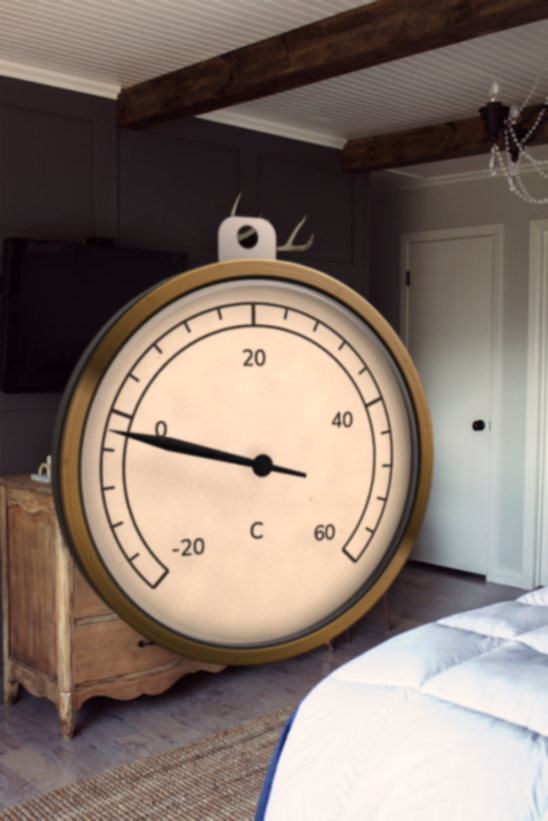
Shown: -2,°C
